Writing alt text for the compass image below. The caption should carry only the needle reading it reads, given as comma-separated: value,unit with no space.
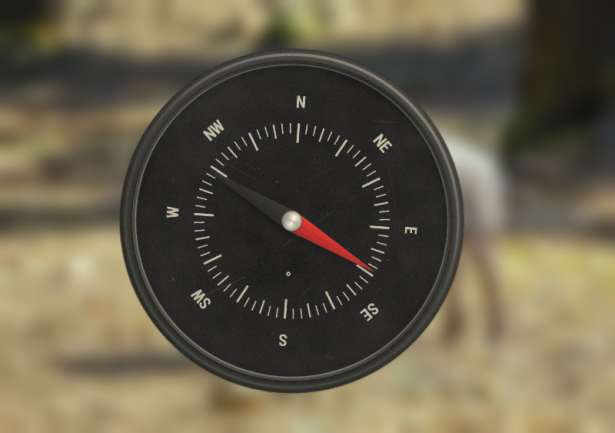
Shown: 117.5,°
